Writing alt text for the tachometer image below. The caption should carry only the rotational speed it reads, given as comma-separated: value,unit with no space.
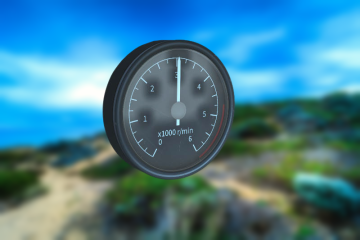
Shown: 3000,rpm
